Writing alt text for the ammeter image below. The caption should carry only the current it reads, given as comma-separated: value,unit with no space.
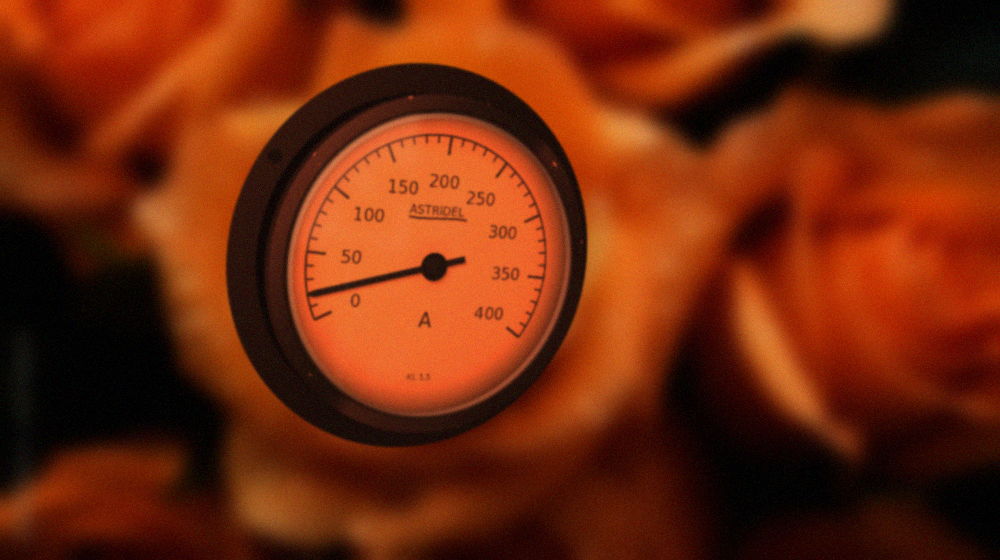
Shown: 20,A
